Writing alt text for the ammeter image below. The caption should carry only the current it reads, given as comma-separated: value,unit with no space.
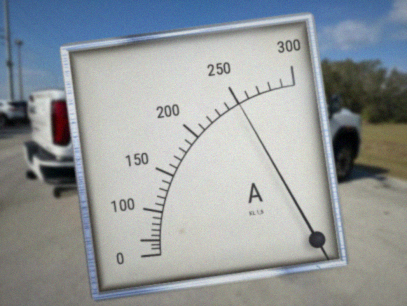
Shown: 250,A
